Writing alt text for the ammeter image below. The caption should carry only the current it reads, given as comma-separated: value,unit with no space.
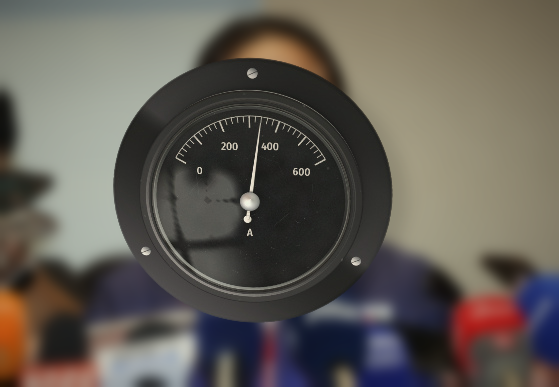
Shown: 340,A
